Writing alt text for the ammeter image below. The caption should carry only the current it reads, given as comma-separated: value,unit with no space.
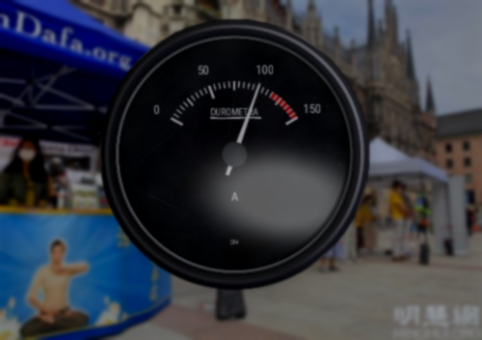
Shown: 100,A
